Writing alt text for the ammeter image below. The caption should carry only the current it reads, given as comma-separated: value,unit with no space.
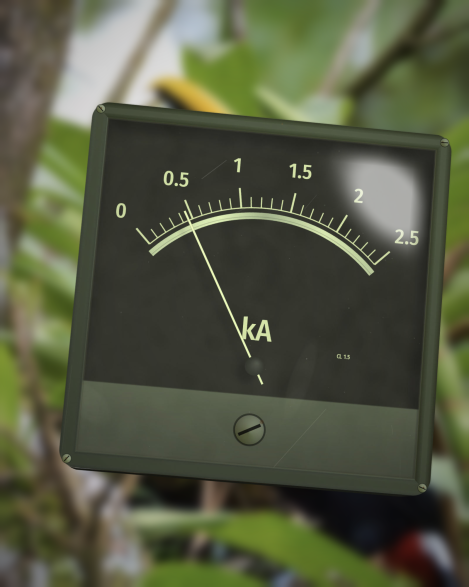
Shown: 0.45,kA
